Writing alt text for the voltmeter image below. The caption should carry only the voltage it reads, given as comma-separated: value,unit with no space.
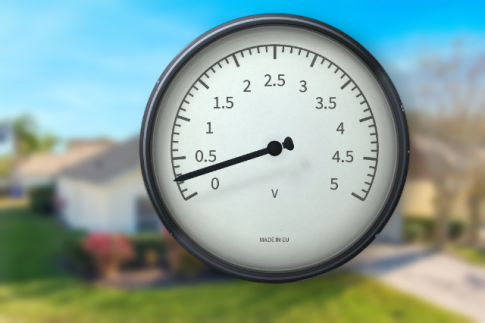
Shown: 0.25,V
